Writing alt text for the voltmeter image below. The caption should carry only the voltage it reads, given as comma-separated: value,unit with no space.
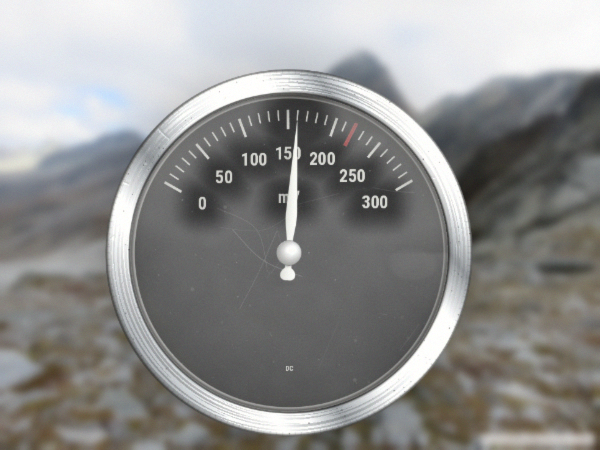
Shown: 160,mV
